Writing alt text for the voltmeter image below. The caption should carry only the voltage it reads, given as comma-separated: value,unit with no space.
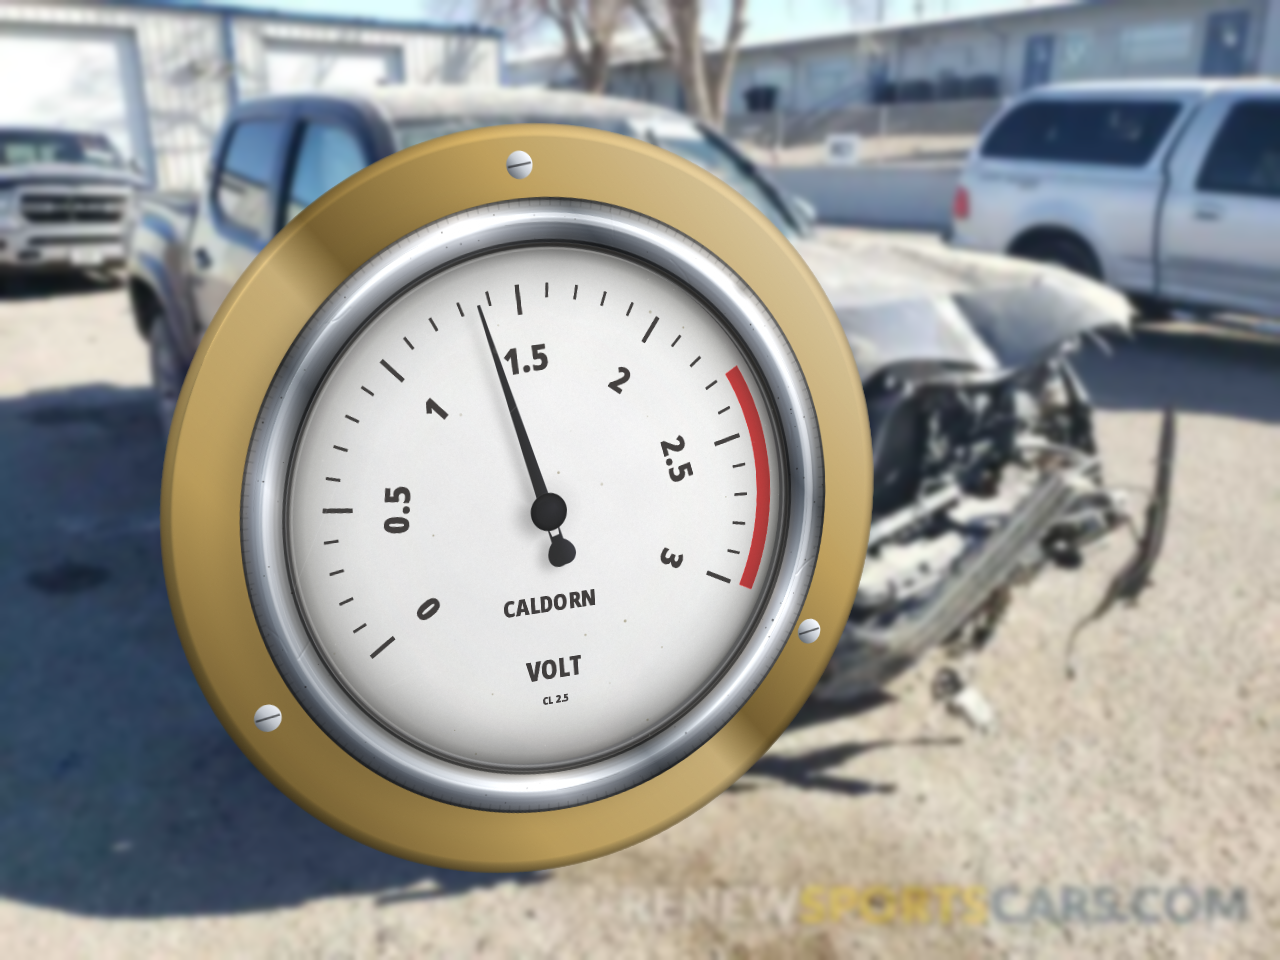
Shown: 1.35,V
